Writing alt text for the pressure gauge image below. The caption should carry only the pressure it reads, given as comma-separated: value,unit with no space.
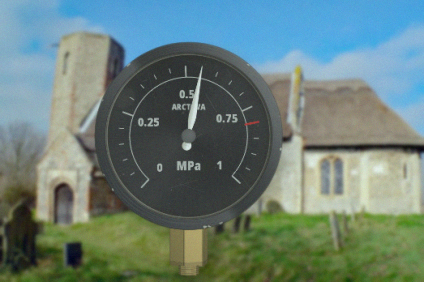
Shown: 0.55,MPa
